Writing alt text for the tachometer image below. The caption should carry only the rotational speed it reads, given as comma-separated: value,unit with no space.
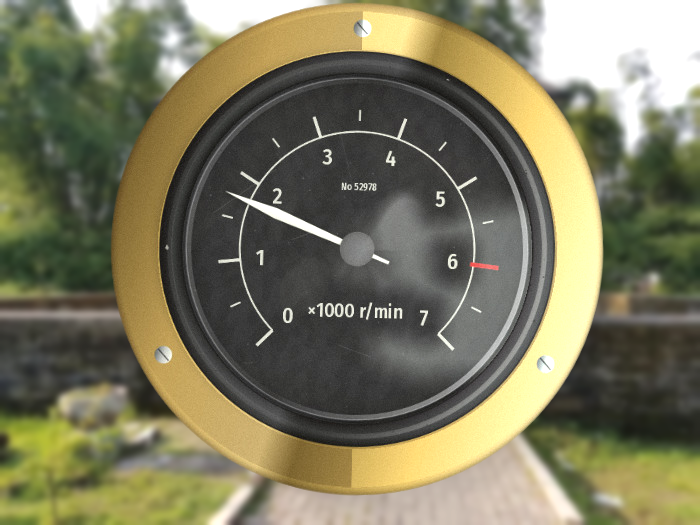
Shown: 1750,rpm
